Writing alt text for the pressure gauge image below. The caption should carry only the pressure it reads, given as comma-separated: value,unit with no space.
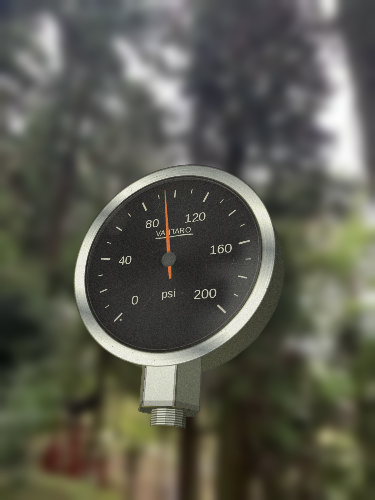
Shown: 95,psi
